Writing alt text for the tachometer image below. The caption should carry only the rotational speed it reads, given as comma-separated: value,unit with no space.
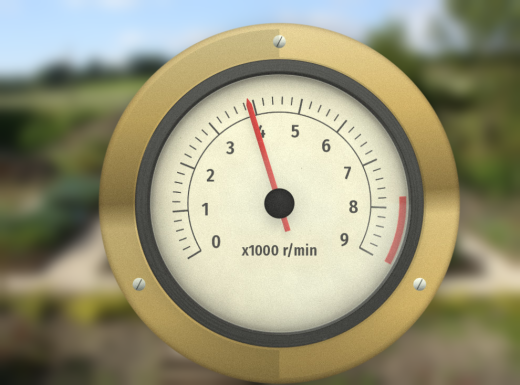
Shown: 3900,rpm
